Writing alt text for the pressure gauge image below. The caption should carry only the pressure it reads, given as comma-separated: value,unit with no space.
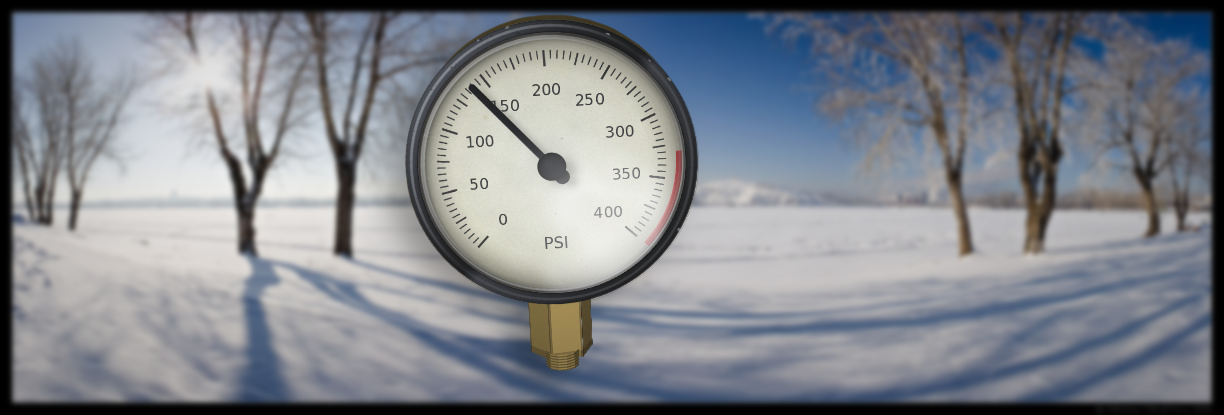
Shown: 140,psi
